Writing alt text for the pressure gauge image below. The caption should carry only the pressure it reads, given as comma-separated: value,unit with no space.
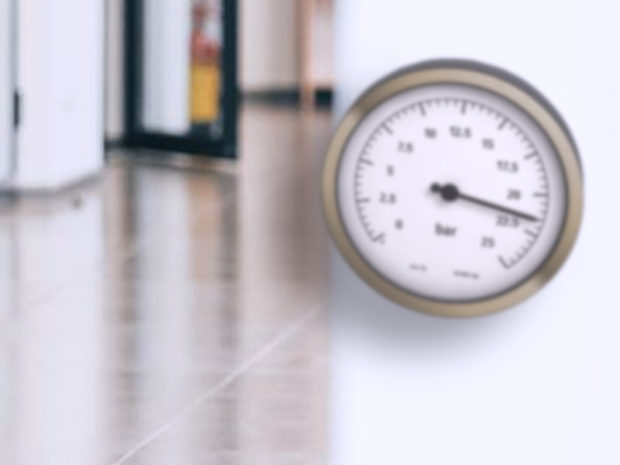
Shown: 21.5,bar
